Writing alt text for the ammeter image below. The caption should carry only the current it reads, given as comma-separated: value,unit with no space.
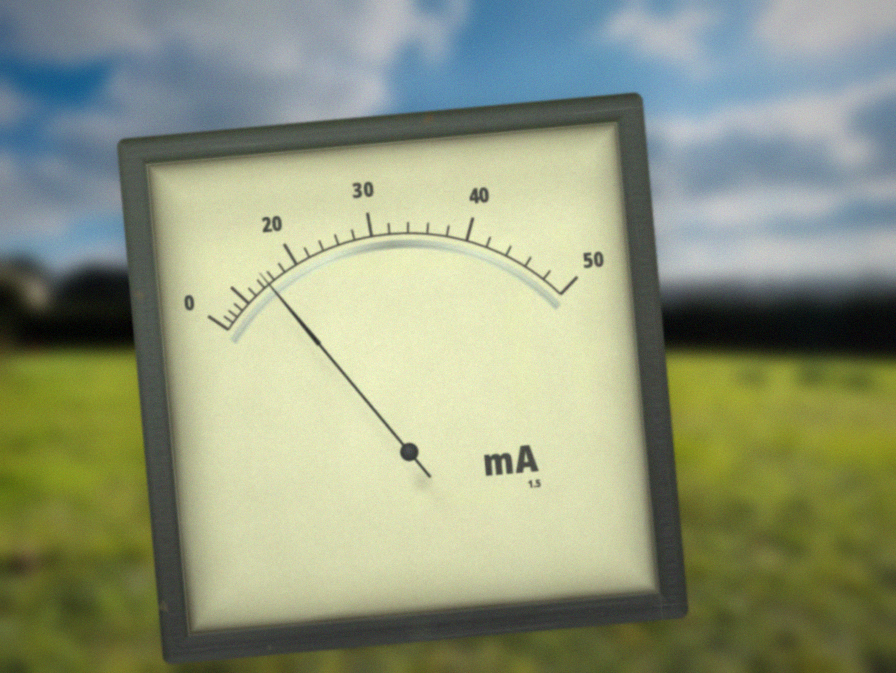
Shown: 15,mA
